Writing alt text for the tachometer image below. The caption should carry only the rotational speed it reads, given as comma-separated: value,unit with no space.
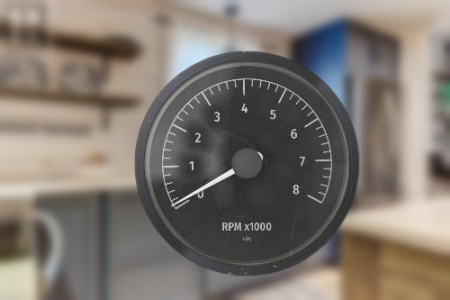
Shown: 100,rpm
